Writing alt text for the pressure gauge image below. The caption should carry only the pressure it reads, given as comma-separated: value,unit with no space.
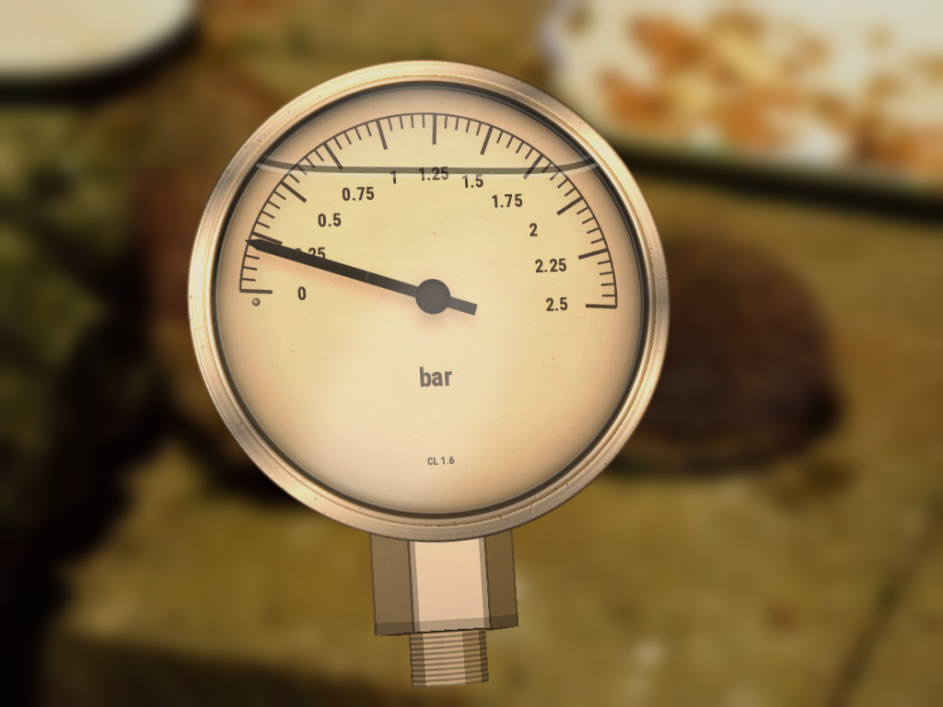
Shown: 0.2,bar
